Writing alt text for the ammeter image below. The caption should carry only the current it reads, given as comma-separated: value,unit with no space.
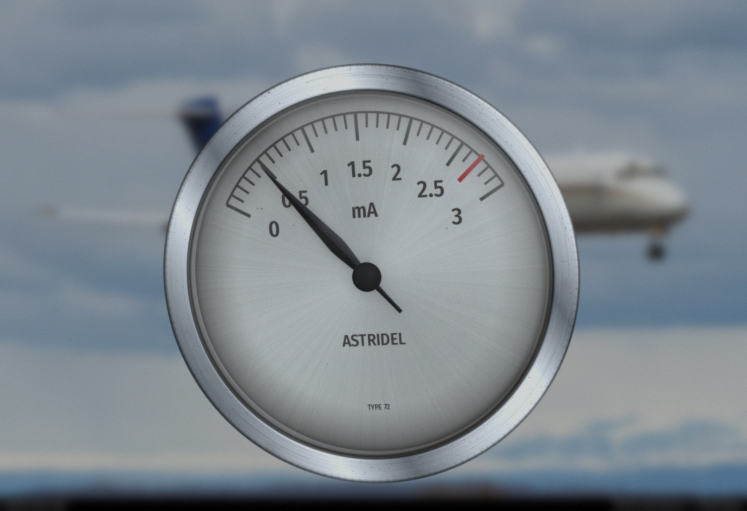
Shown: 0.5,mA
